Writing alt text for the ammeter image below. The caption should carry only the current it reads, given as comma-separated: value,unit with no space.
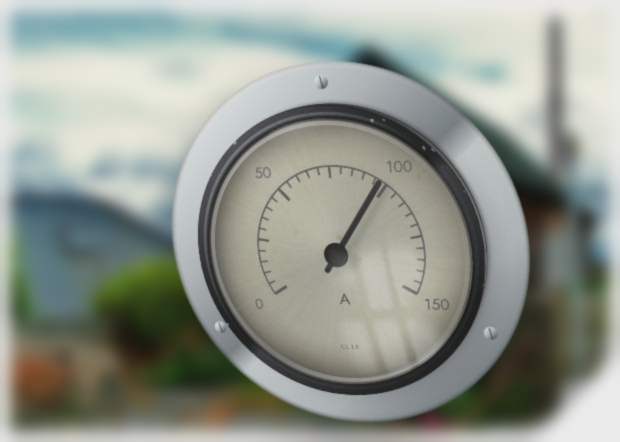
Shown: 97.5,A
